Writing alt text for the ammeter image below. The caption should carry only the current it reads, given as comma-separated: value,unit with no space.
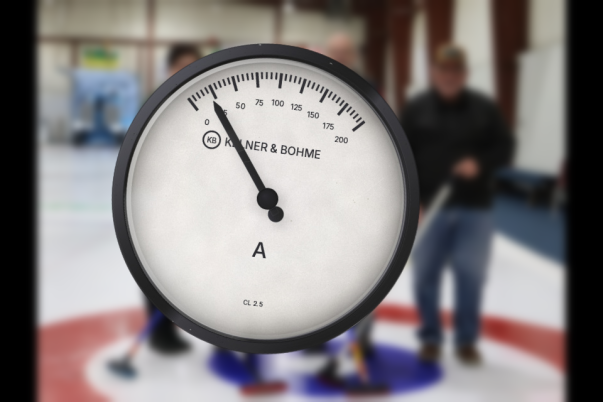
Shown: 20,A
